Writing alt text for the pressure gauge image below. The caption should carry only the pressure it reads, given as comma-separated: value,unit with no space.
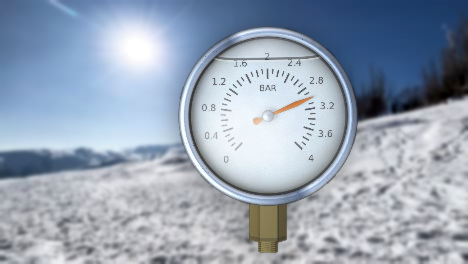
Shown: 3,bar
